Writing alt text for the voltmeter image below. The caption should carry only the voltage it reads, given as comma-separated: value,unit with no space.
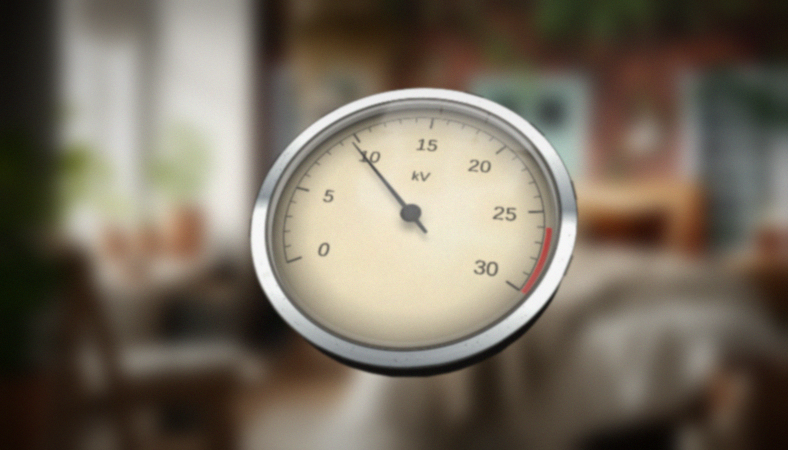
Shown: 9.5,kV
